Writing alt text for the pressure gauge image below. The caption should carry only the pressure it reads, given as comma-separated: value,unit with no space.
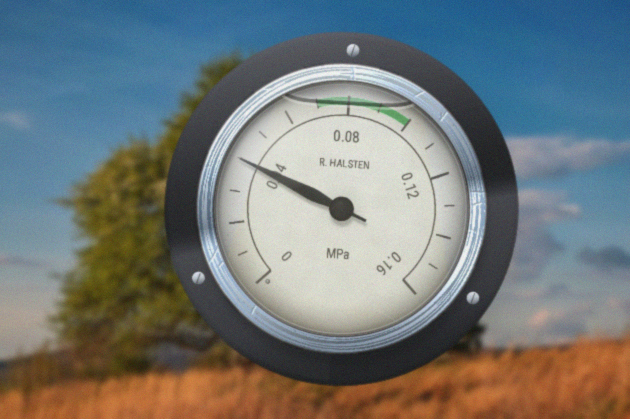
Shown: 0.04,MPa
